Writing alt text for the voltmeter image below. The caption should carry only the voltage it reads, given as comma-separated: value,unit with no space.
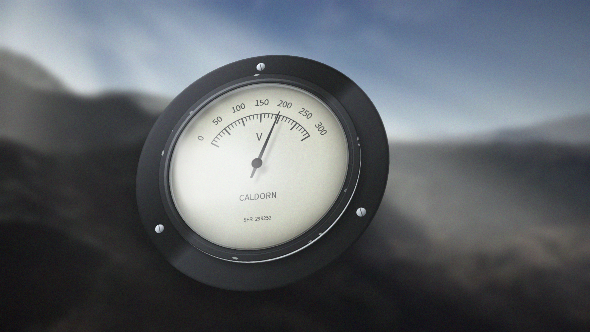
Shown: 200,V
